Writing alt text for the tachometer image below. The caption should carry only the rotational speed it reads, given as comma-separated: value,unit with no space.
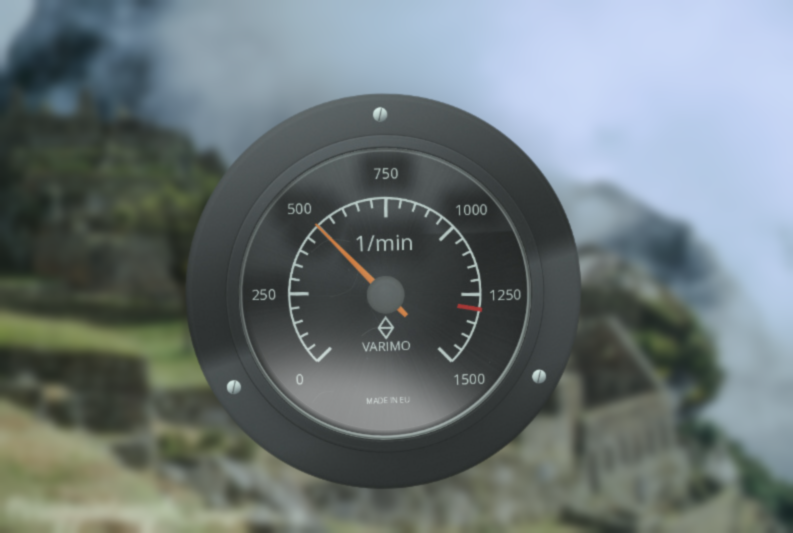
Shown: 500,rpm
